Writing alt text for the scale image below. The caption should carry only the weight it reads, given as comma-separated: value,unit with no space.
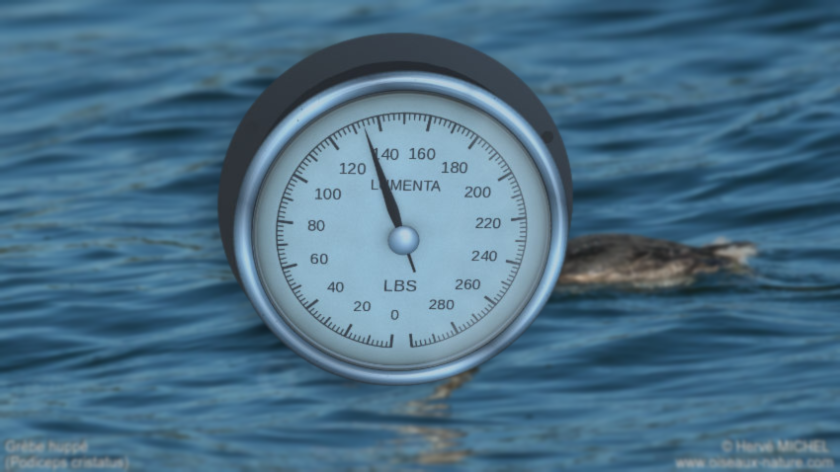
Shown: 134,lb
